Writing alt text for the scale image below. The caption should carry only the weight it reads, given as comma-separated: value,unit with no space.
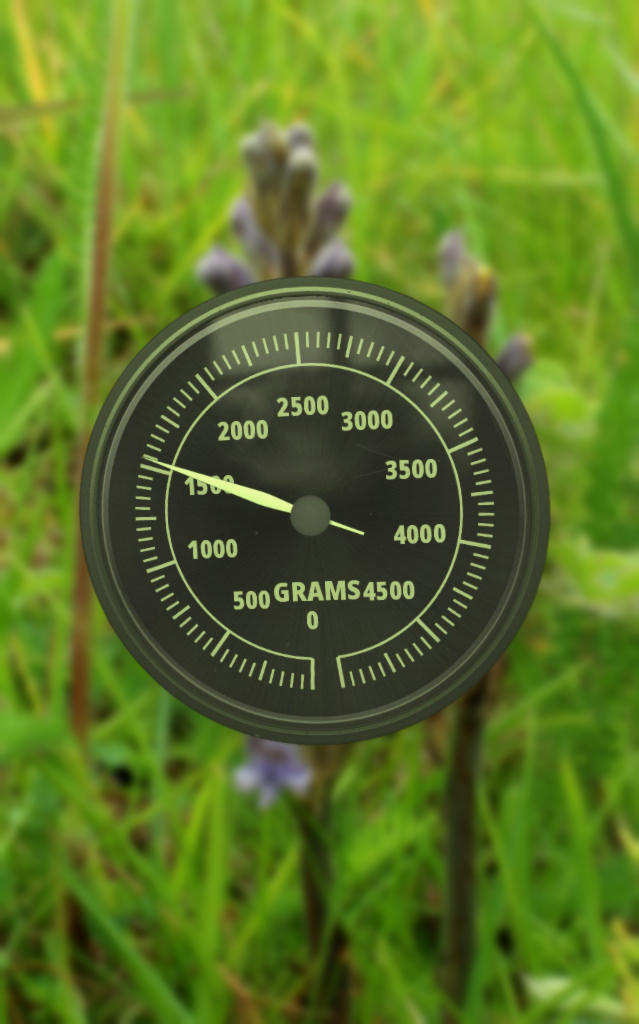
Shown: 1550,g
